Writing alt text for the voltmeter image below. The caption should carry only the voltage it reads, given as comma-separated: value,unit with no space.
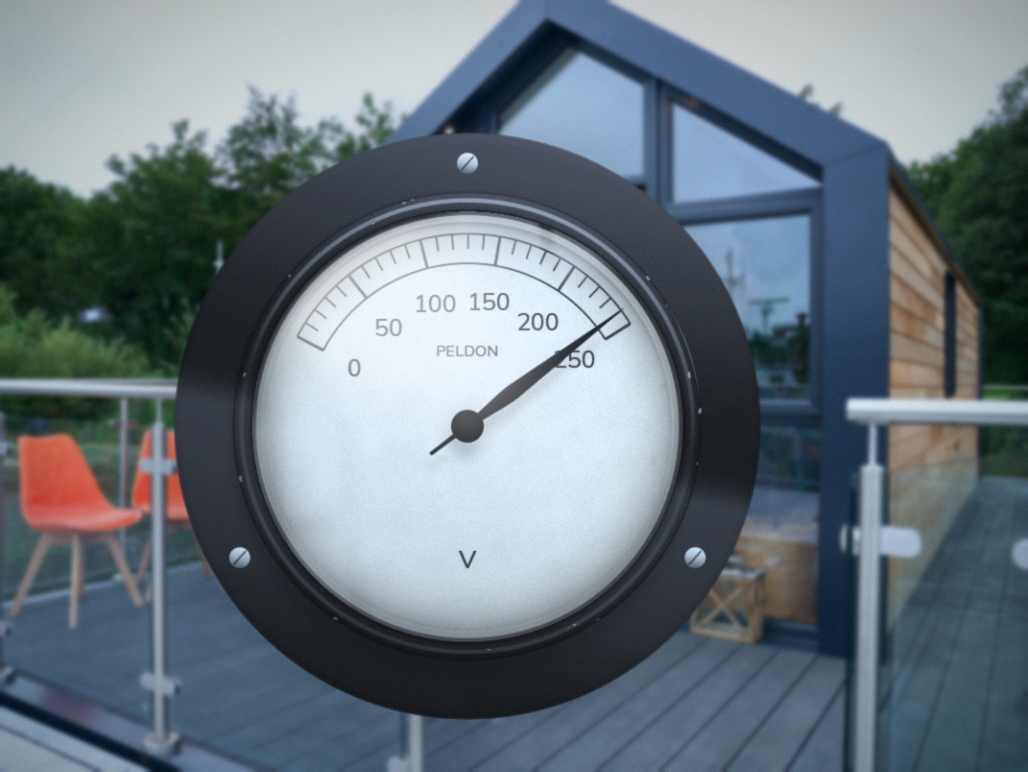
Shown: 240,V
